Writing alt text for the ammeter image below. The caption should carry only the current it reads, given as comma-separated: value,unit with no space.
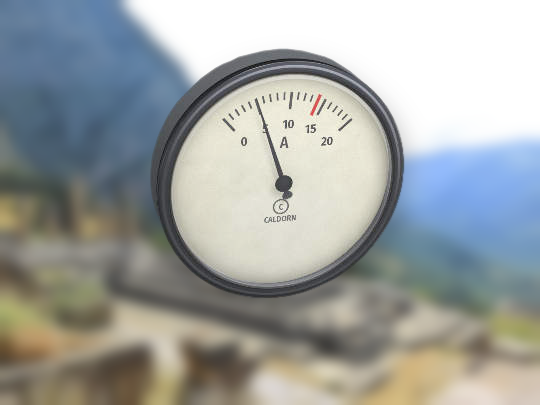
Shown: 5,A
